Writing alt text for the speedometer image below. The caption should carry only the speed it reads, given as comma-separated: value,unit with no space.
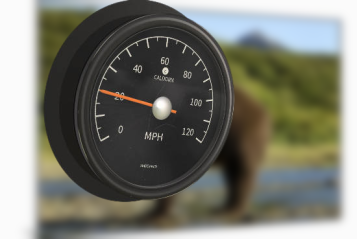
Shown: 20,mph
